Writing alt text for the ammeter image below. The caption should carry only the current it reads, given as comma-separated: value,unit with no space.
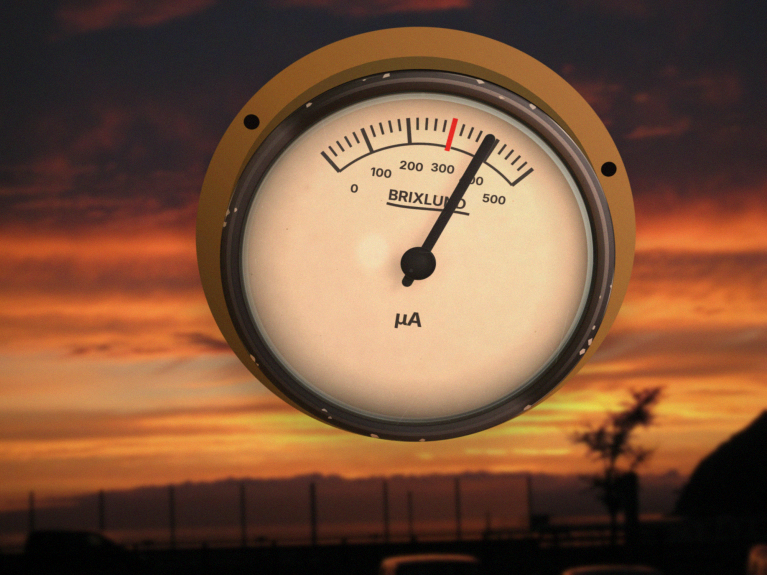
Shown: 380,µA
